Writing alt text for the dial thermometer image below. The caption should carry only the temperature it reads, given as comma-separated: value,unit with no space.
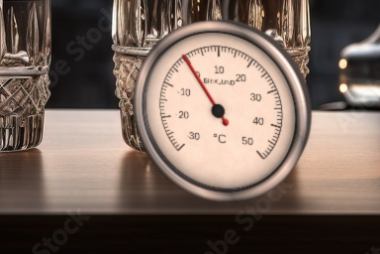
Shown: 0,°C
